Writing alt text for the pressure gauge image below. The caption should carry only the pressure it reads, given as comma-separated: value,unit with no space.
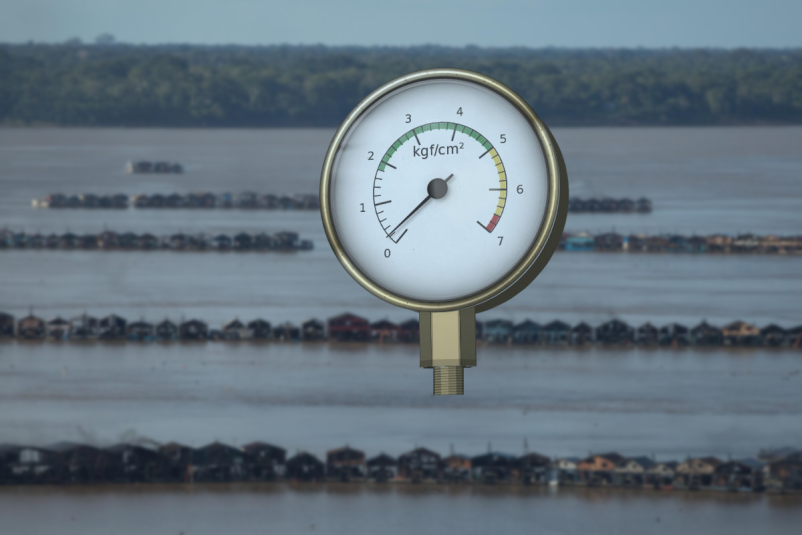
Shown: 0.2,kg/cm²
